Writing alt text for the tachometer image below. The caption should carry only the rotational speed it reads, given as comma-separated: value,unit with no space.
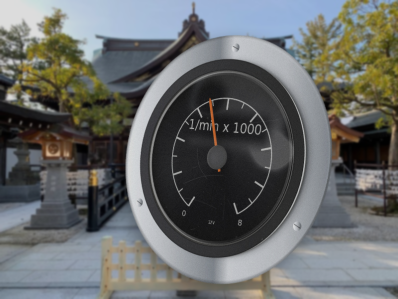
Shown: 3500,rpm
